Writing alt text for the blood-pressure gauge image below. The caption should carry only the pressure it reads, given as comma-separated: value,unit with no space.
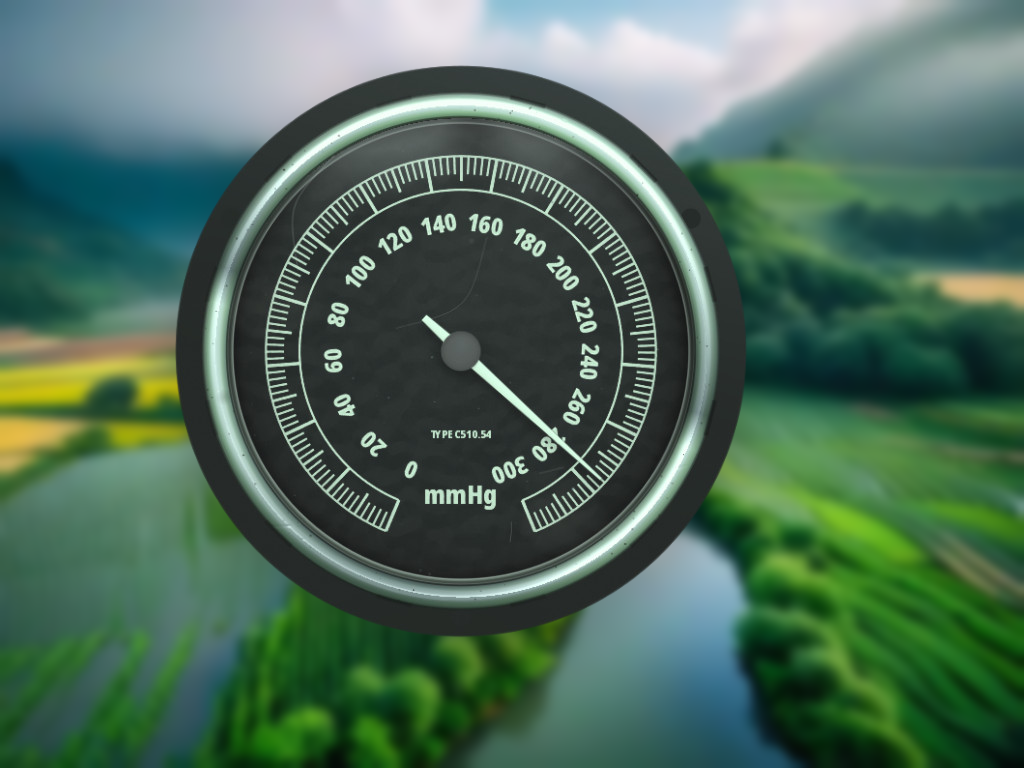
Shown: 276,mmHg
